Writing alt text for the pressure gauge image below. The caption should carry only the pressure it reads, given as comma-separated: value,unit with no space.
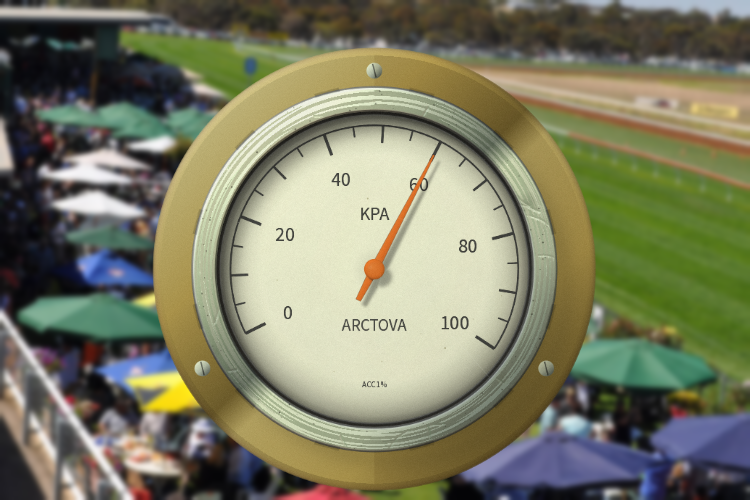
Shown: 60,kPa
